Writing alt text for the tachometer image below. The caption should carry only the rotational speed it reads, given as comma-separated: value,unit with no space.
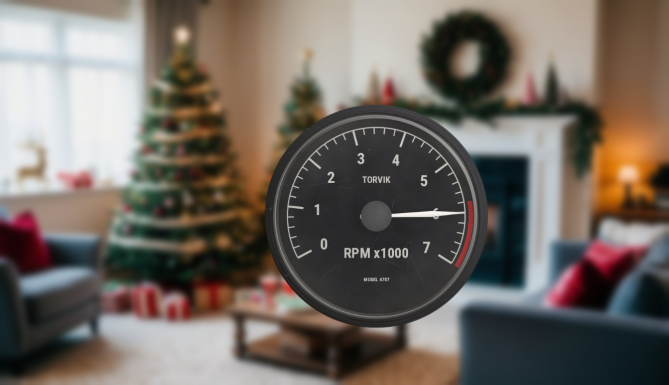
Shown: 6000,rpm
